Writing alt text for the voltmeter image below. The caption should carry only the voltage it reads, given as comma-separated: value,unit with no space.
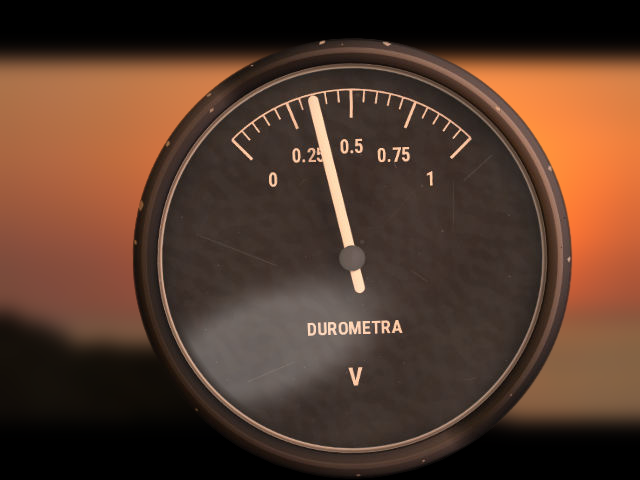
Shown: 0.35,V
